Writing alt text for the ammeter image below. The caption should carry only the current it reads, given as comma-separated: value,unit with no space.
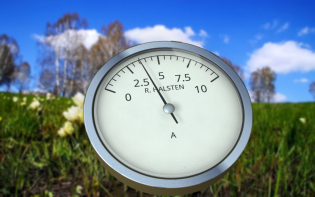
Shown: 3.5,A
